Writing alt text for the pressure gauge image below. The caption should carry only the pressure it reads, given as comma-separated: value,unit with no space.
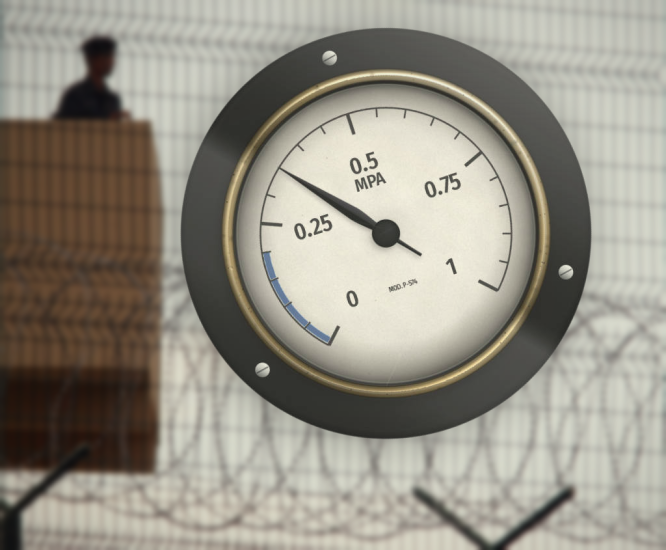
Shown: 0.35,MPa
